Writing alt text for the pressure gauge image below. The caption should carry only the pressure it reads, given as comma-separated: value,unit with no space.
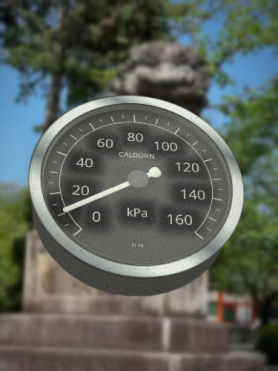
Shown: 10,kPa
